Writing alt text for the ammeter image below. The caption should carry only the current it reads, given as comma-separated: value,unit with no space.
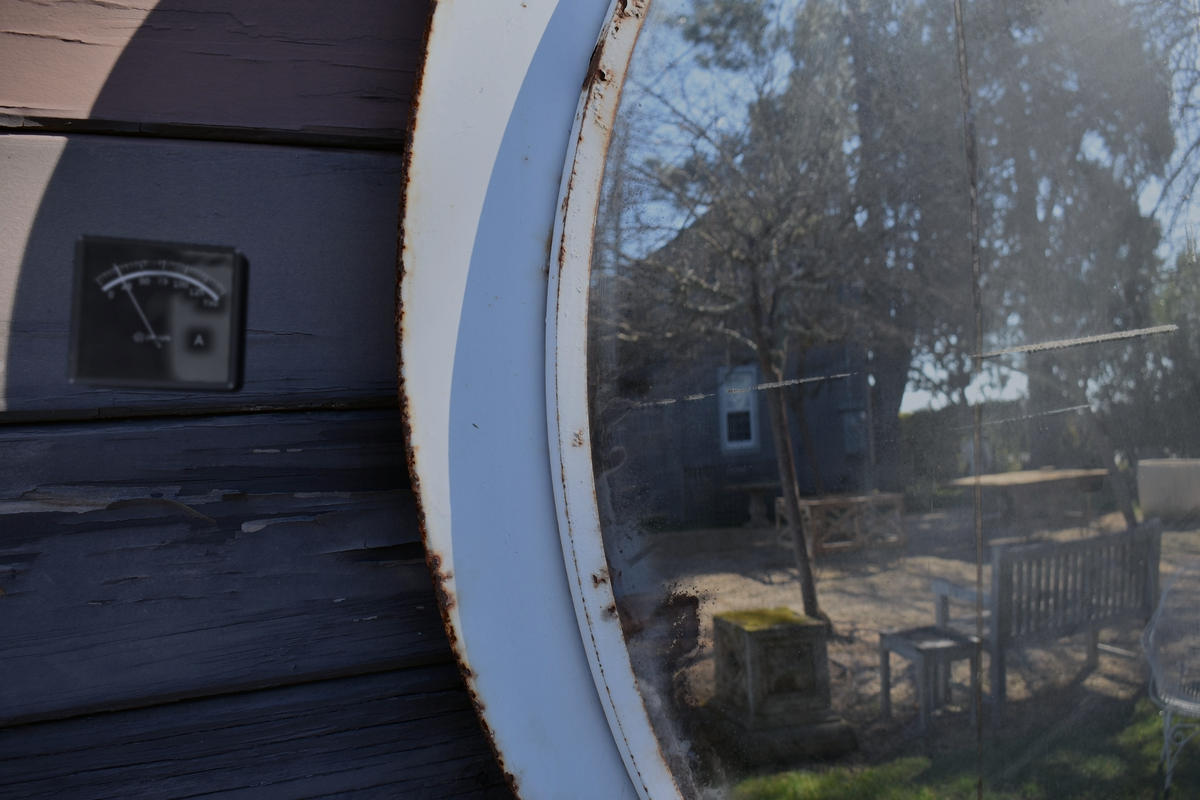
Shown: 25,A
